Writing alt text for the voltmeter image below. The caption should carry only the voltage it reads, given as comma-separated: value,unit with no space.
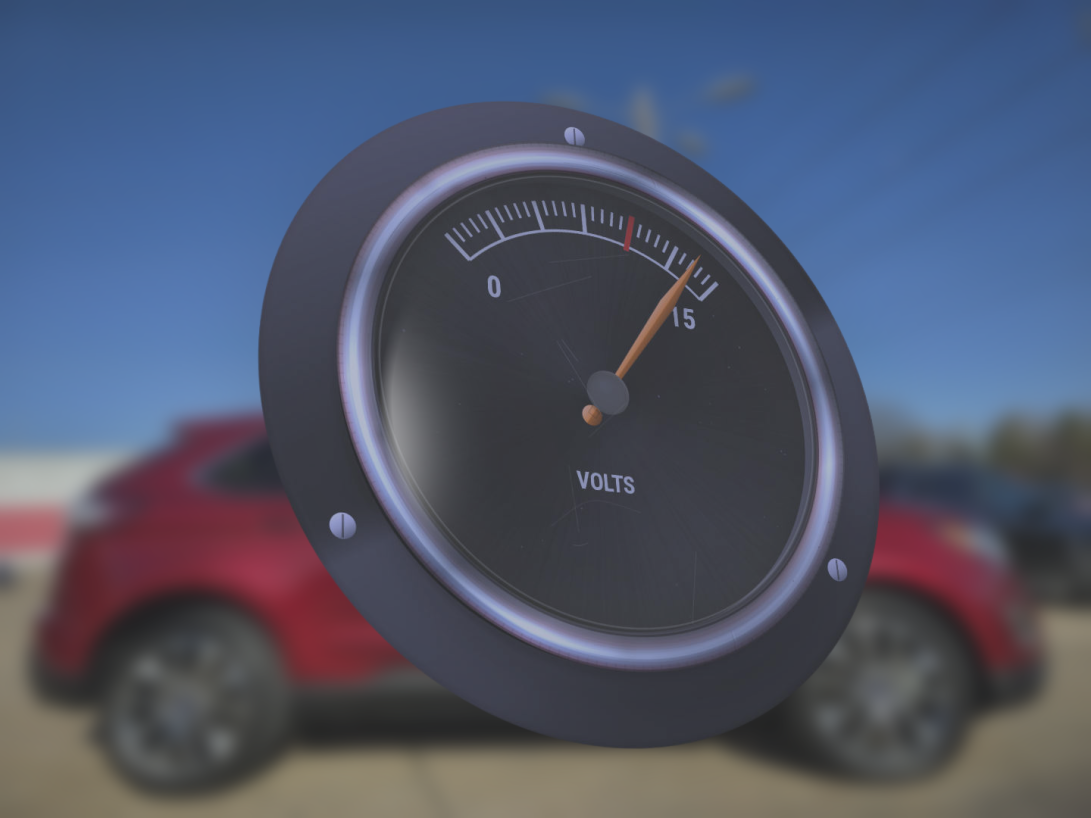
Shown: 13.5,V
